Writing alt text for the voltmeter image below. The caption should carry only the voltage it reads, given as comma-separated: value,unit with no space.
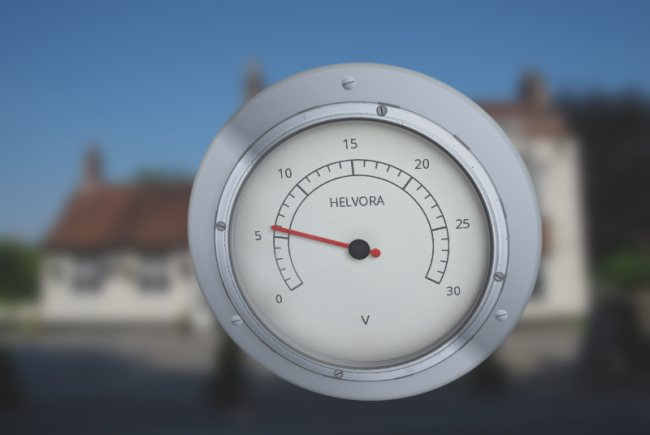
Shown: 6,V
